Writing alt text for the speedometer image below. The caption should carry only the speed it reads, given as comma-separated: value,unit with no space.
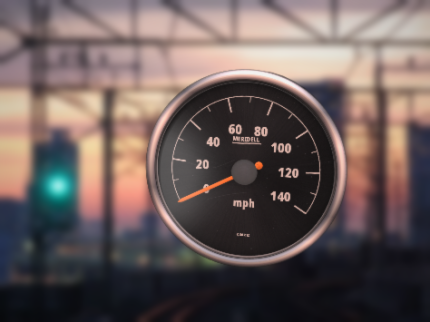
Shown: 0,mph
